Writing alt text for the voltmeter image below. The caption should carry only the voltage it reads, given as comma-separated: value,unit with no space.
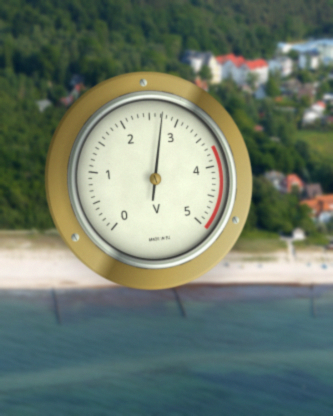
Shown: 2.7,V
